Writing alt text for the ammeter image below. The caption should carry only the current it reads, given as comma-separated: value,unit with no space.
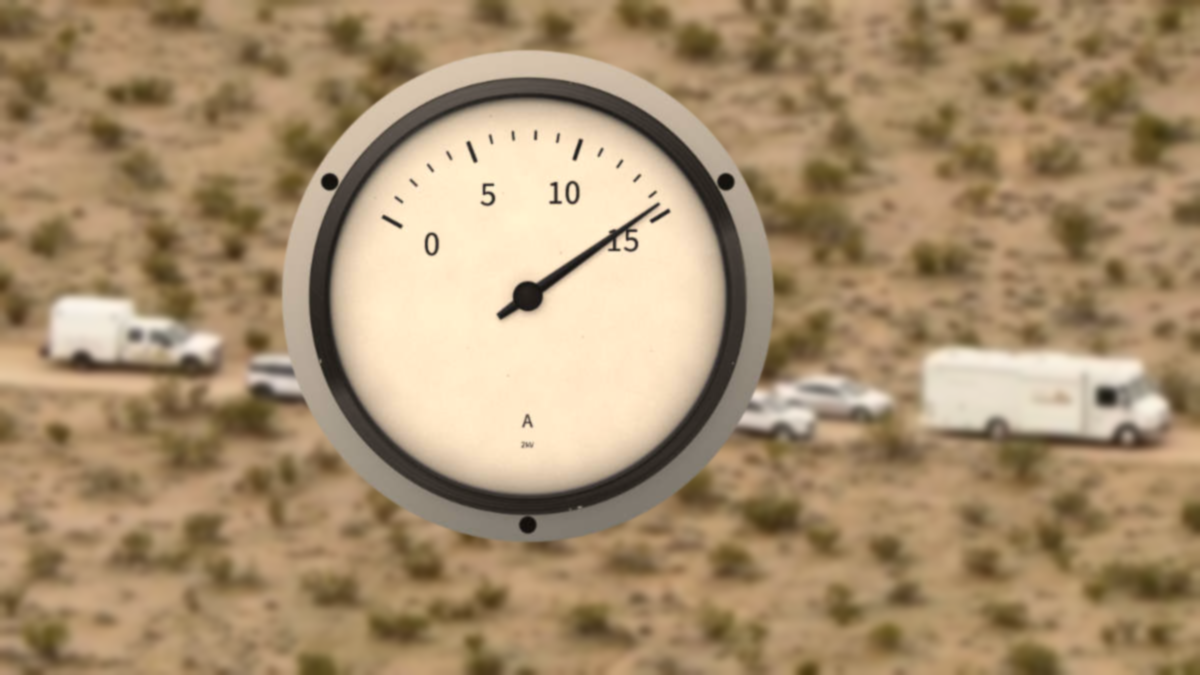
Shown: 14.5,A
